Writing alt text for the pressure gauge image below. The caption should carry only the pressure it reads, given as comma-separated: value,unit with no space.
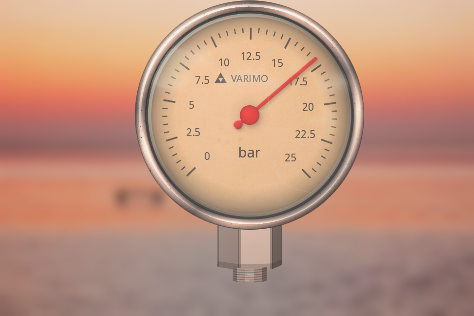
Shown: 17,bar
